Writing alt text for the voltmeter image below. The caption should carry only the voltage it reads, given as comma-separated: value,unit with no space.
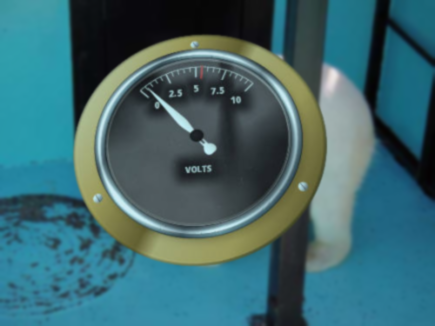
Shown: 0.5,V
